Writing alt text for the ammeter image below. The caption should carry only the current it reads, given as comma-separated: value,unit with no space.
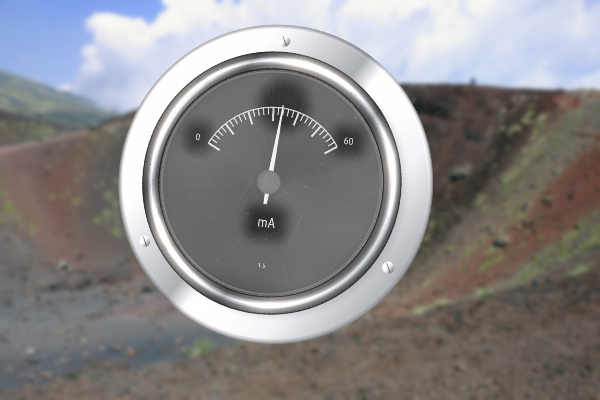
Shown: 34,mA
